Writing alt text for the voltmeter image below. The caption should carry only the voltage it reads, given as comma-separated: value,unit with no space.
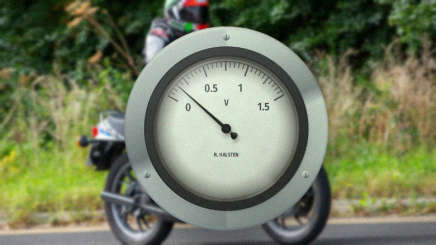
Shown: 0.15,V
